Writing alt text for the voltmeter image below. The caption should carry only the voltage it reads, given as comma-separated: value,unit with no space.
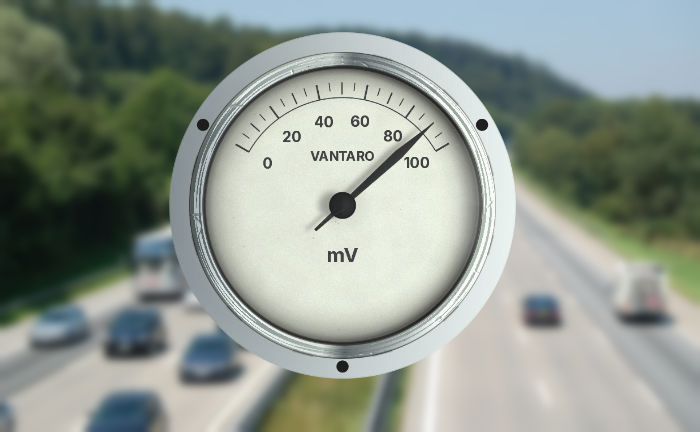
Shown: 90,mV
